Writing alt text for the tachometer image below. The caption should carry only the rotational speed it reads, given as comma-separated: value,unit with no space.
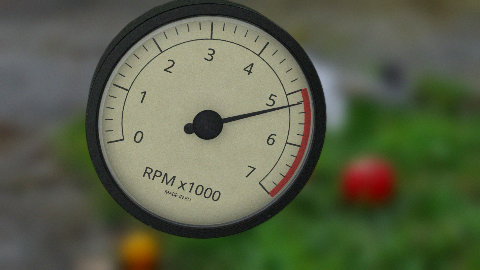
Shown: 5200,rpm
